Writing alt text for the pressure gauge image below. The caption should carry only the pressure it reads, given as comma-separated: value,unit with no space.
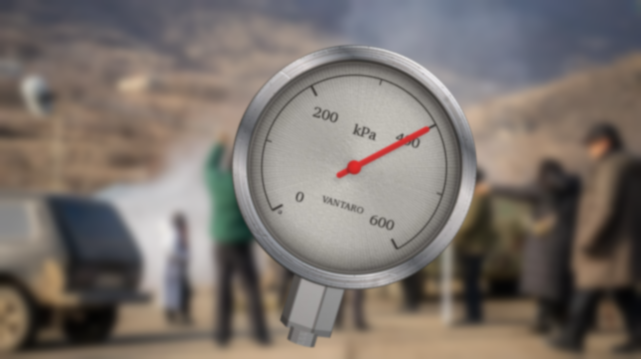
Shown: 400,kPa
